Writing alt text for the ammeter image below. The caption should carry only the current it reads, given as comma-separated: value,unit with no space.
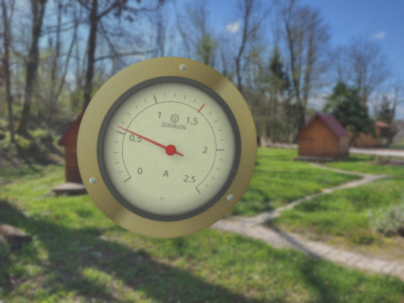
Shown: 0.55,A
